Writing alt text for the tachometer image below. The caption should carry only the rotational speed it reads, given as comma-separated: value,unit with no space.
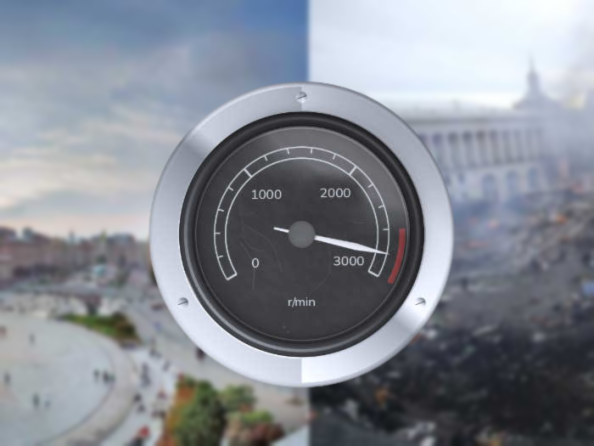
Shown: 2800,rpm
